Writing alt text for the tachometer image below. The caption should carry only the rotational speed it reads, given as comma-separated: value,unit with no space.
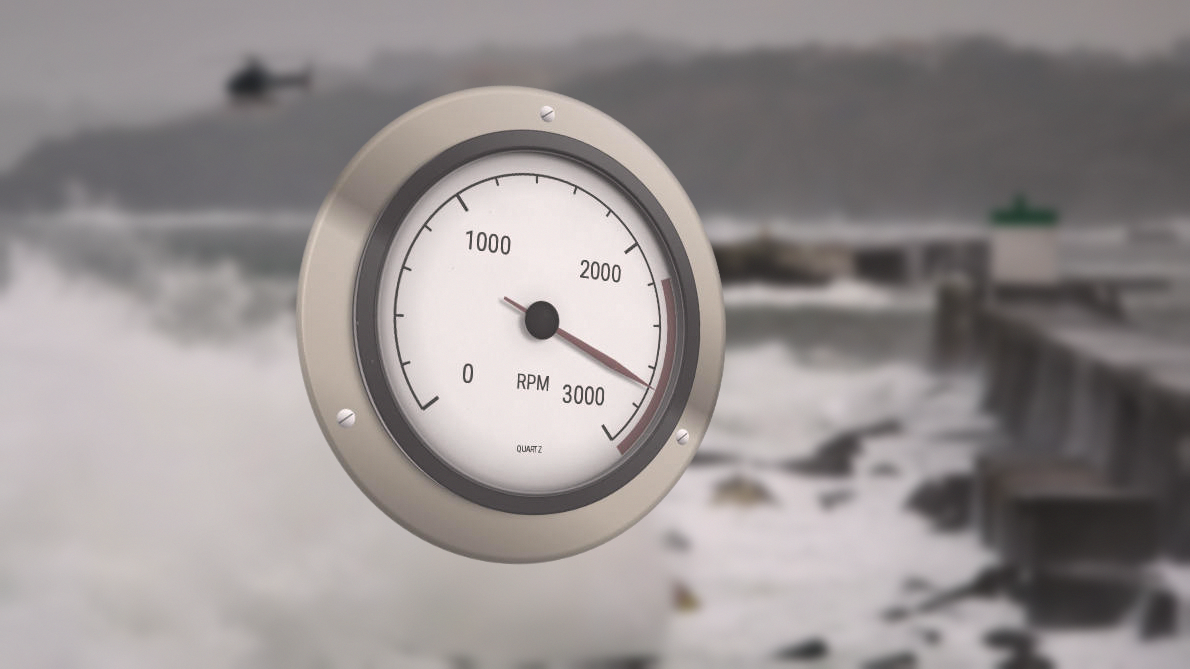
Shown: 2700,rpm
